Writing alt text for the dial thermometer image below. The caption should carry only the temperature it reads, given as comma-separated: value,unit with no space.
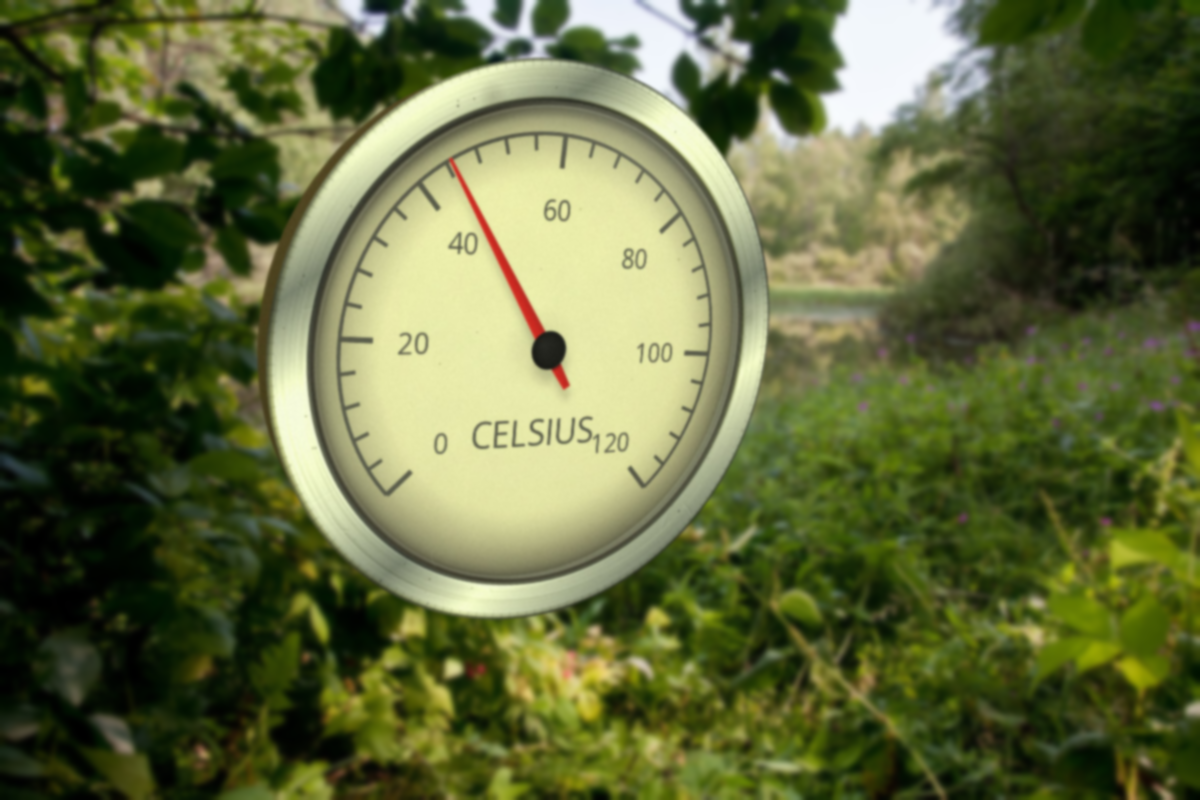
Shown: 44,°C
